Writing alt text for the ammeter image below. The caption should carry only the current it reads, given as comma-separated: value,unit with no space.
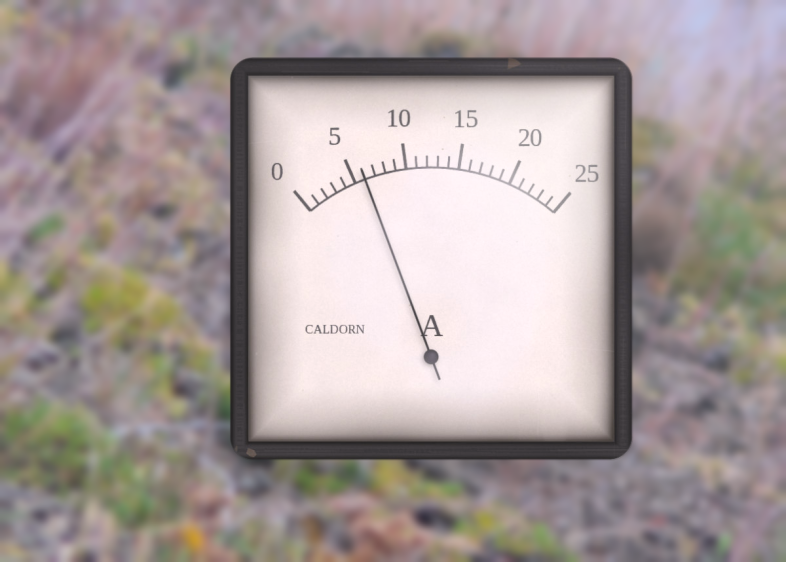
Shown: 6,A
